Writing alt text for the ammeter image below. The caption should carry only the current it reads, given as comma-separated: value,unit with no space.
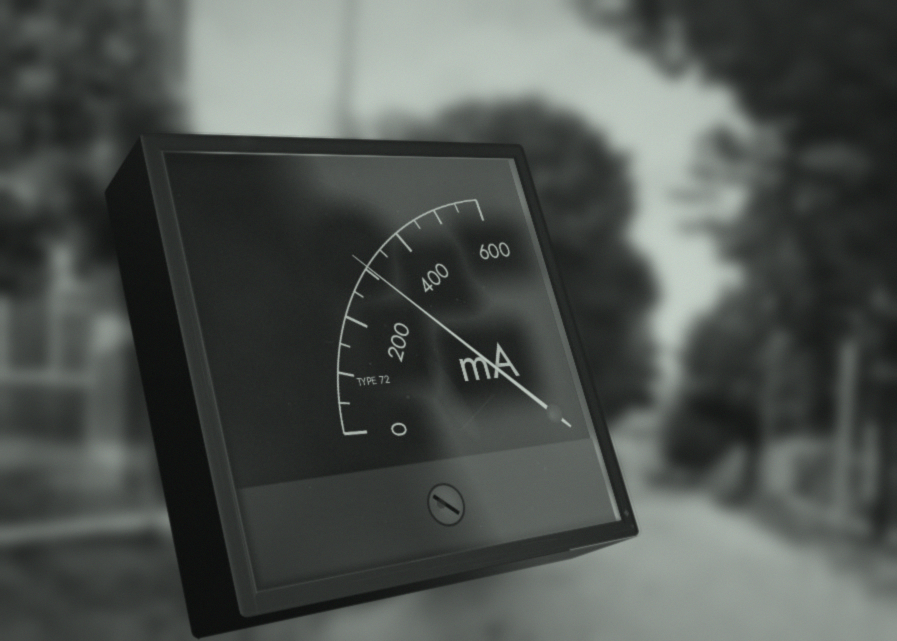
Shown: 300,mA
